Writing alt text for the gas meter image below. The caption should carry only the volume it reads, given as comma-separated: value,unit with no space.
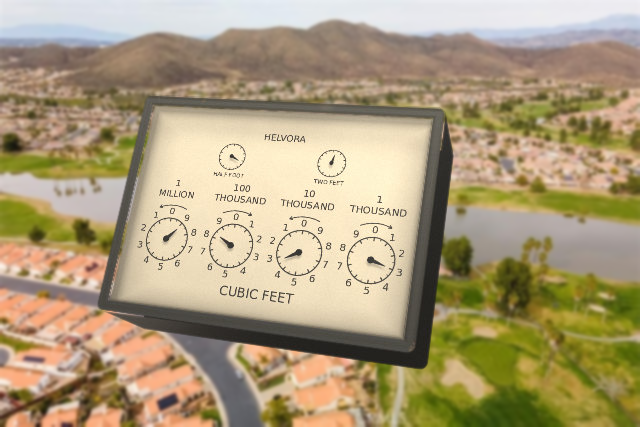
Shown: 883300,ft³
